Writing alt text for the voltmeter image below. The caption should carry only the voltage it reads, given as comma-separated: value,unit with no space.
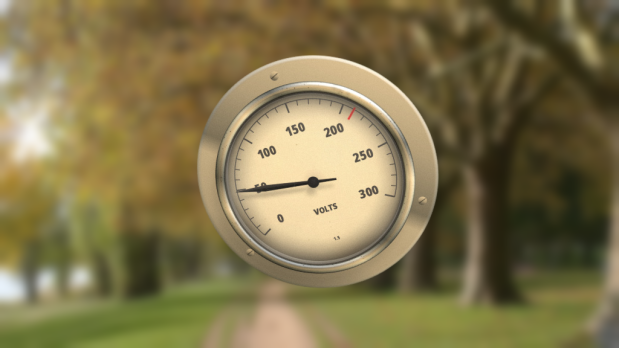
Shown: 50,V
